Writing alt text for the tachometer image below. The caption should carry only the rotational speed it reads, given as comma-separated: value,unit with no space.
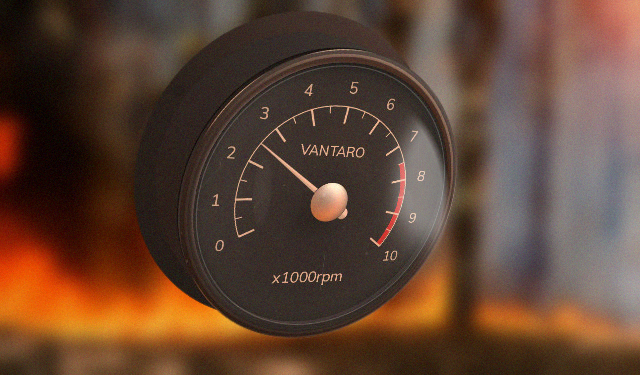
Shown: 2500,rpm
